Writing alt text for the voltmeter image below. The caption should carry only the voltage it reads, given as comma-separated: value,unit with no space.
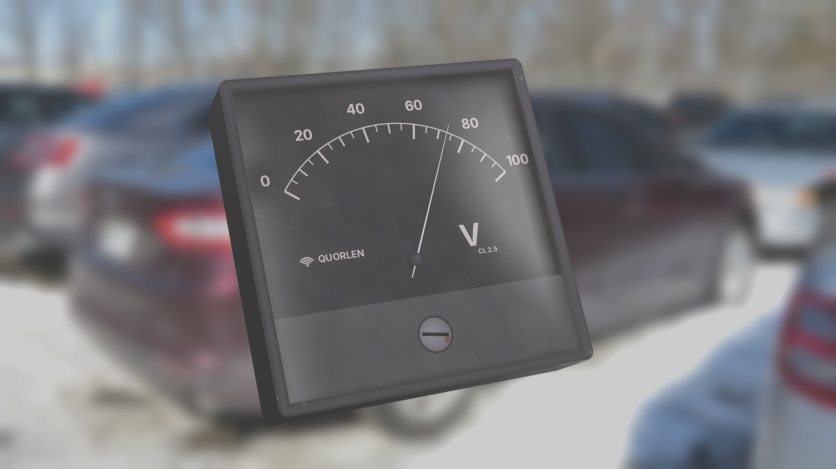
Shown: 72.5,V
